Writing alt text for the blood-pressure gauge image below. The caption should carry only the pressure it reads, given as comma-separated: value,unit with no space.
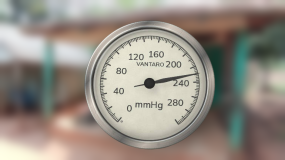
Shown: 230,mmHg
